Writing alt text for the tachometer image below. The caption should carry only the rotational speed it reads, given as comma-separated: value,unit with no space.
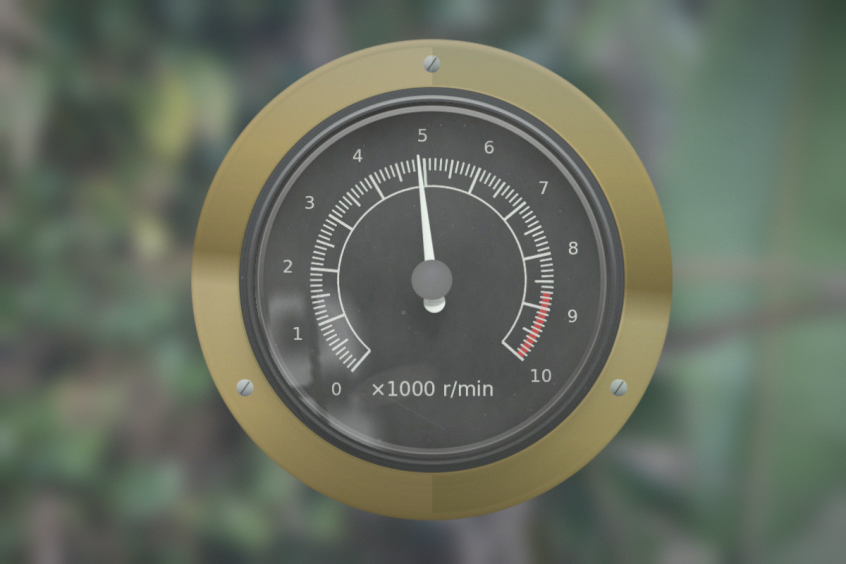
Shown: 4900,rpm
